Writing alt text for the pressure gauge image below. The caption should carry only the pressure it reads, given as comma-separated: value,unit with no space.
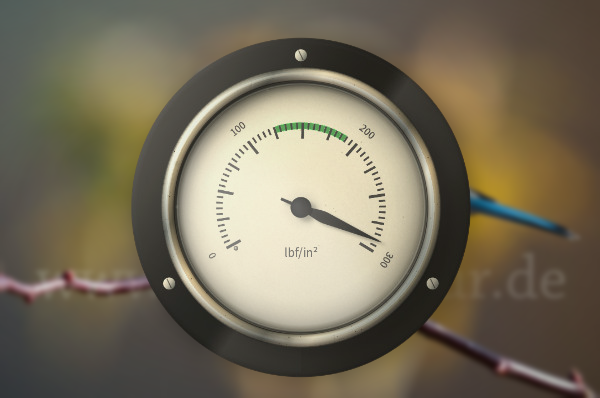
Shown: 290,psi
